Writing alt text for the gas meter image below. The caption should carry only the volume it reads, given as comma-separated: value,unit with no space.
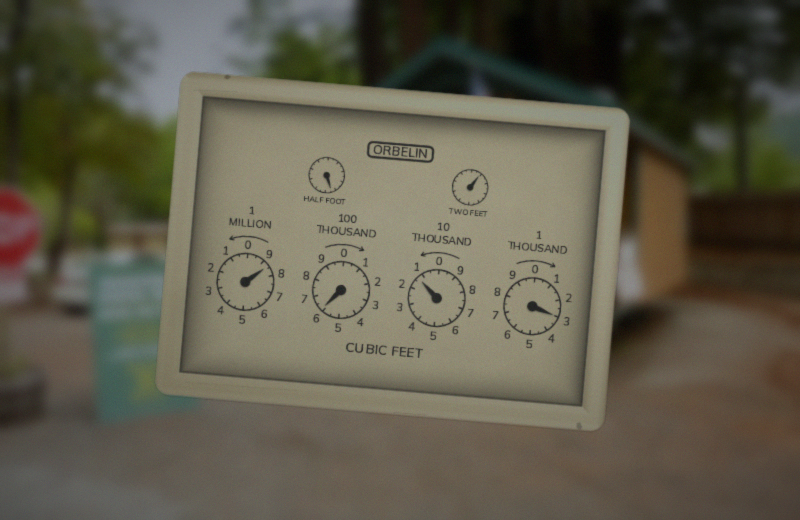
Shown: 861300,ft³
